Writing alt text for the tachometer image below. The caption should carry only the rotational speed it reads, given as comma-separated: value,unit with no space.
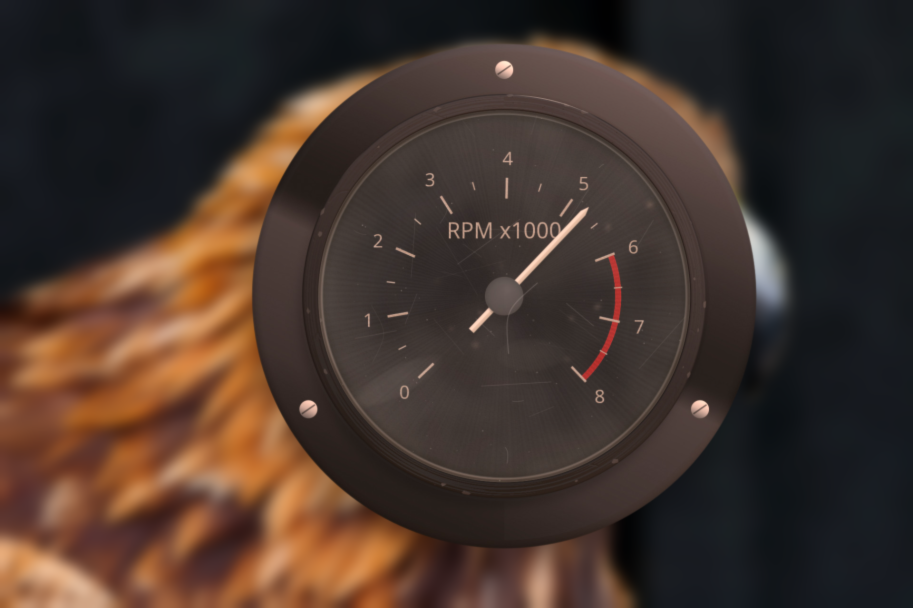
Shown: 5250,rpm
